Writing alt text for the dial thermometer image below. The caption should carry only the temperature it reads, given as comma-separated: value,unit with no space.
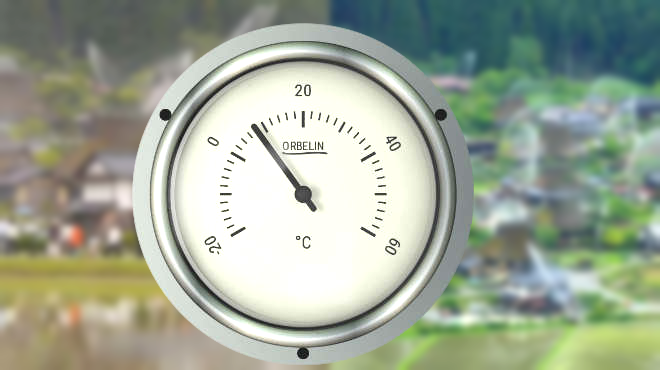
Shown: 8,°C
